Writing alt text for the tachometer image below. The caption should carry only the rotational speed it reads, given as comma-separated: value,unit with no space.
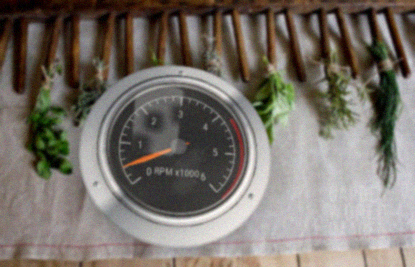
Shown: 400,rpm
